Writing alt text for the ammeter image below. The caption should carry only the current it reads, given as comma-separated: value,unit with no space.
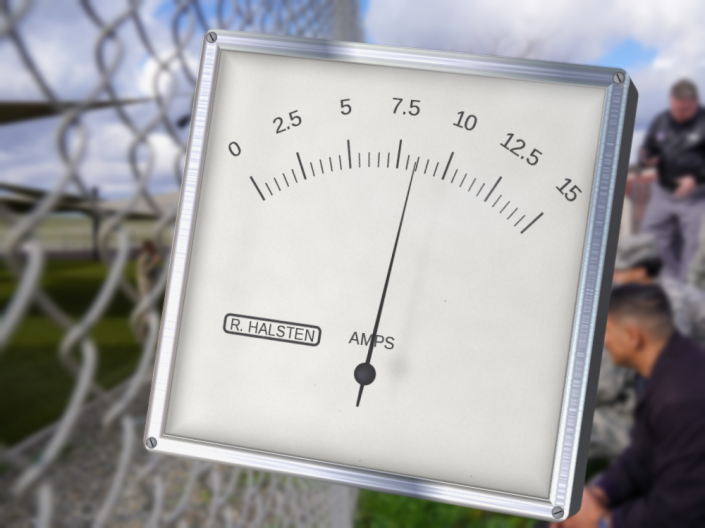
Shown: 8.5,A
